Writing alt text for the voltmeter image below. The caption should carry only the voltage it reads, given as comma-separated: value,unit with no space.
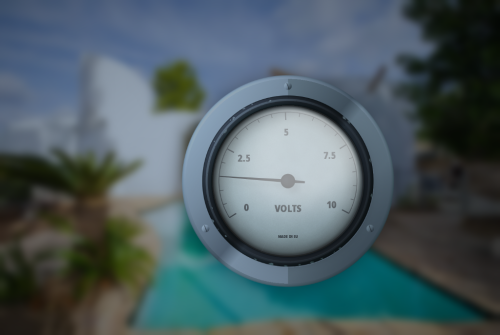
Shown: 1.5,V
